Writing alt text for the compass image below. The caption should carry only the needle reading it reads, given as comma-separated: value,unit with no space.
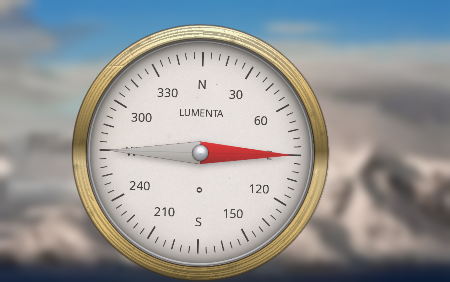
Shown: 90,°
